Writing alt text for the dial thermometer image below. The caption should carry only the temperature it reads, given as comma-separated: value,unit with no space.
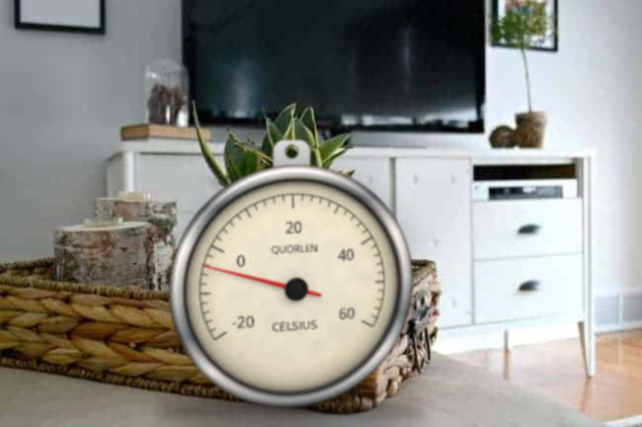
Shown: -4,°C
